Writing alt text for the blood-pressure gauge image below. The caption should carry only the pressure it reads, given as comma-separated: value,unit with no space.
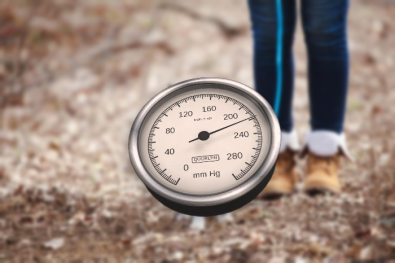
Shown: 220,mmHg
